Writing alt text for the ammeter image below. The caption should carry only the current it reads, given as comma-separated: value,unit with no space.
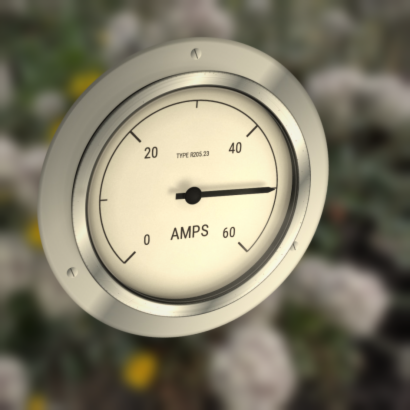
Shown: 50,A
